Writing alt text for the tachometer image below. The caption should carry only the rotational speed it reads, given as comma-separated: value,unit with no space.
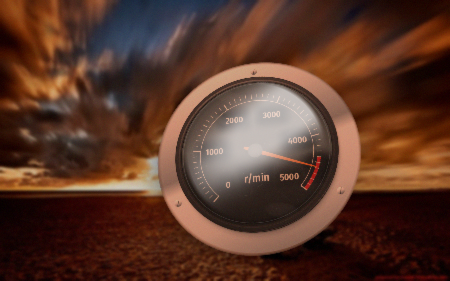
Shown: 4600,rpm
